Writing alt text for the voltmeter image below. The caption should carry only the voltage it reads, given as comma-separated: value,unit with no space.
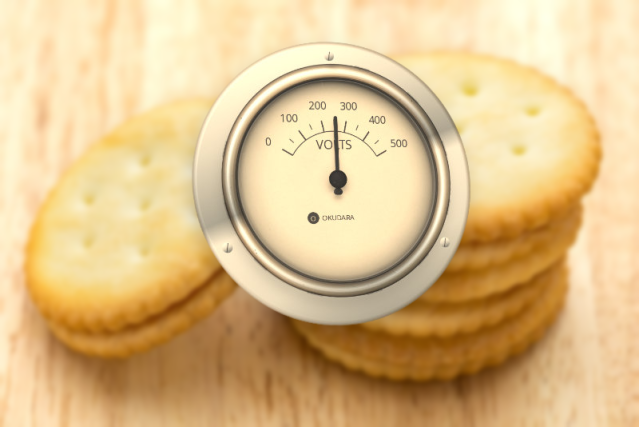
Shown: 250,V
